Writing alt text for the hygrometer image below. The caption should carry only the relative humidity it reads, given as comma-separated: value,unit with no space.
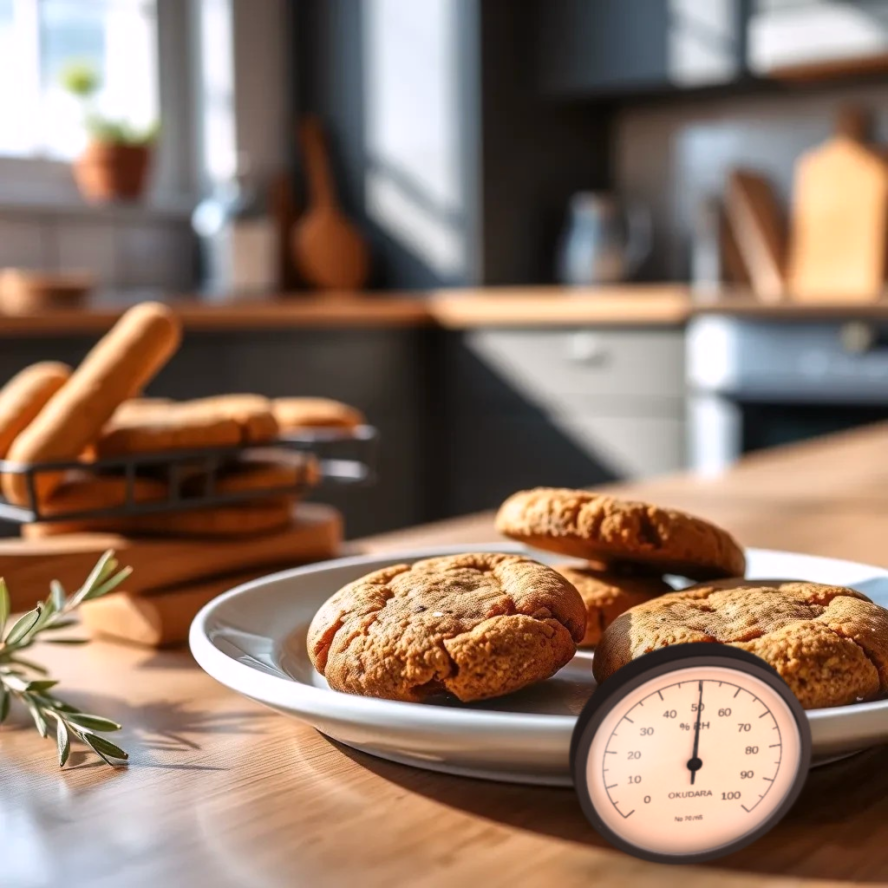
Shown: 50,%
